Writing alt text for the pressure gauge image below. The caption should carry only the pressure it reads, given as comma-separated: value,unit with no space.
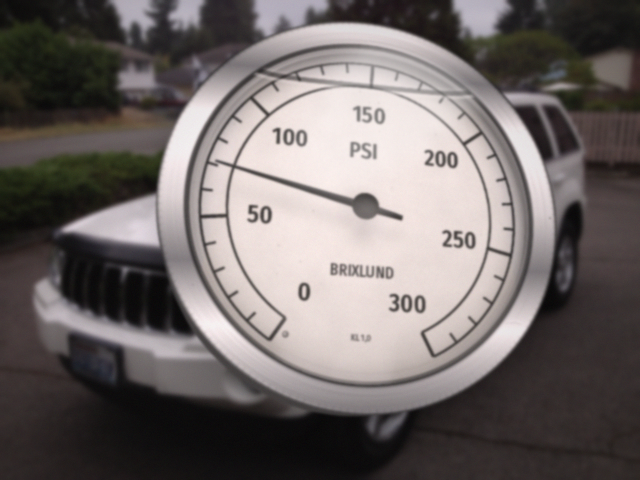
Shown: 70,psi
